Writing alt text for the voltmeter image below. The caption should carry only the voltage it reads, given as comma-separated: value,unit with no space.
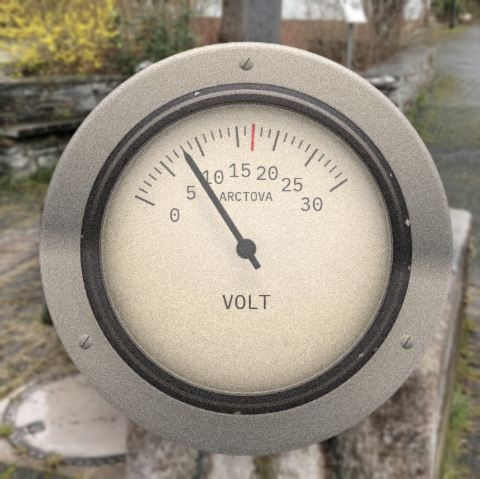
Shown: 8,V
